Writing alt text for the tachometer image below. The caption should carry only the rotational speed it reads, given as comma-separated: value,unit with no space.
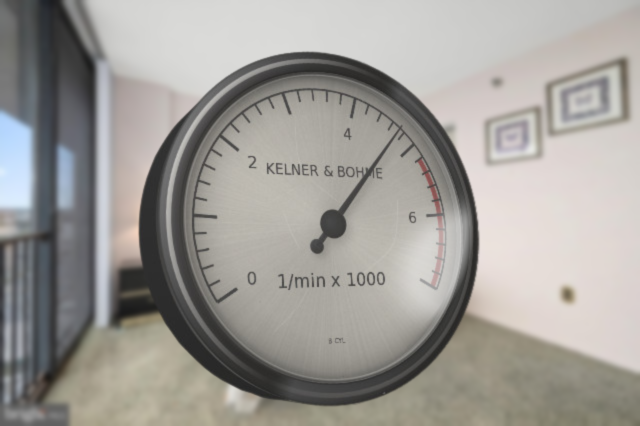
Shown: 4700,rpm
